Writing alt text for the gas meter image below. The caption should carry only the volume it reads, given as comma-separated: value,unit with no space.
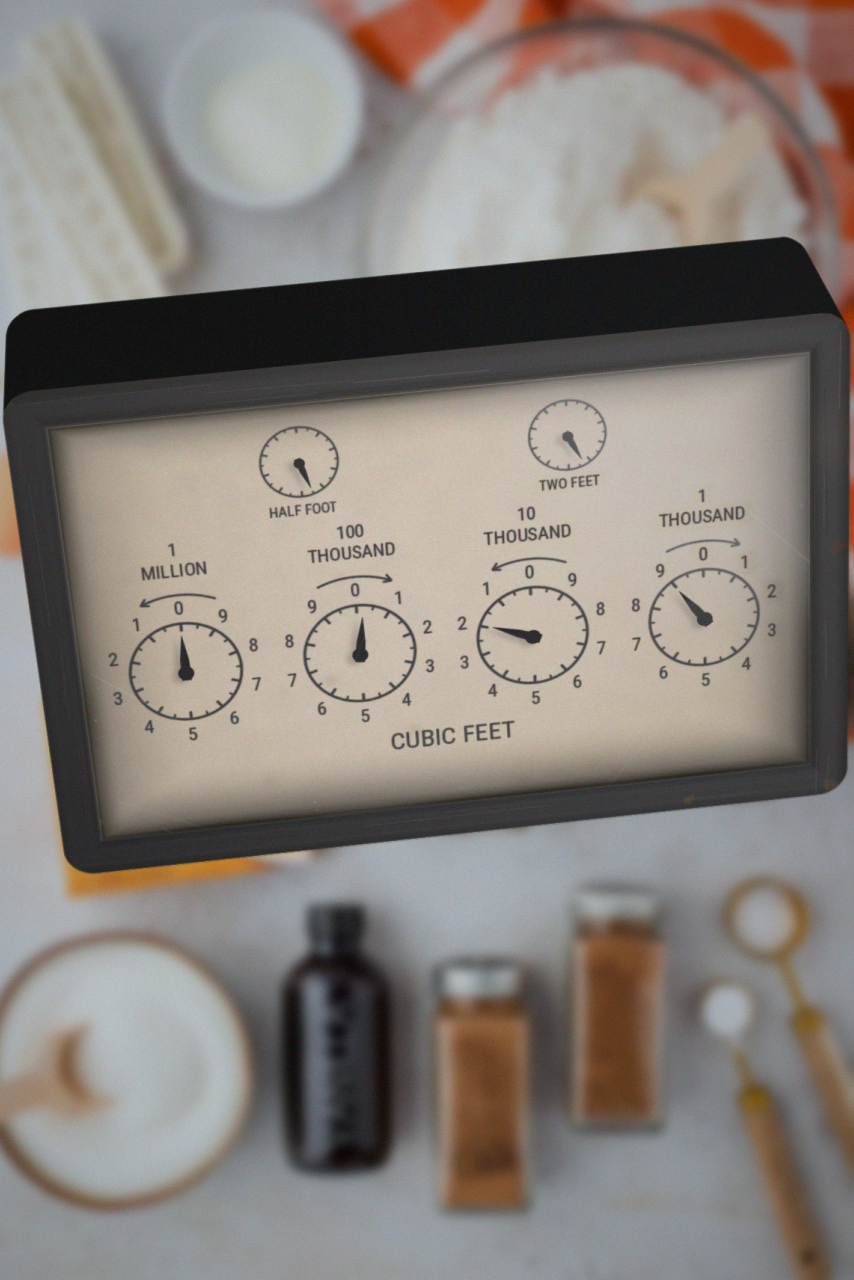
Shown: 1900,ft³
